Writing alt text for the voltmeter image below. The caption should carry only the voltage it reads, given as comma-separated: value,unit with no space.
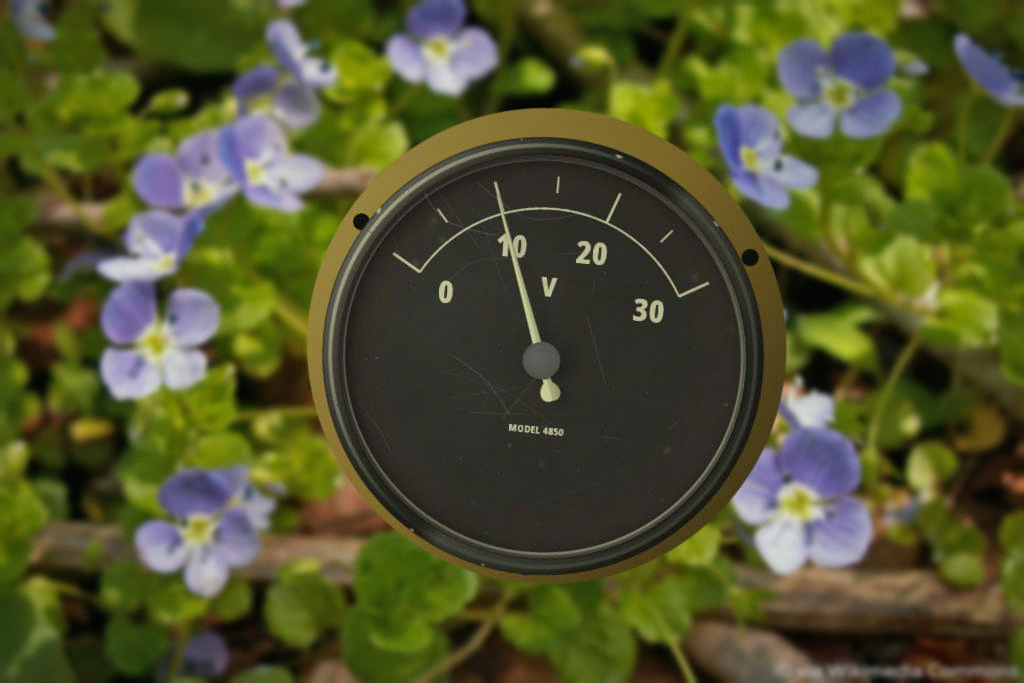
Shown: 10,V
